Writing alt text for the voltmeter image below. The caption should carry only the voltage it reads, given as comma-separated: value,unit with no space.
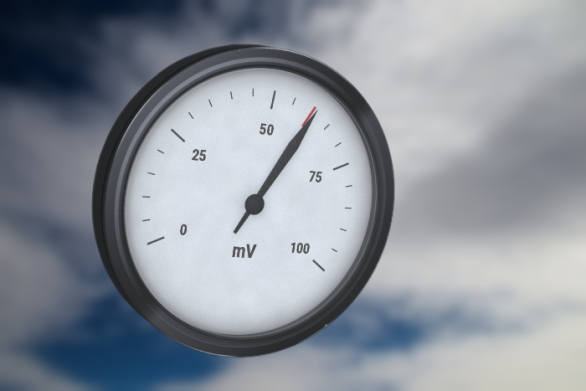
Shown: 60,mV
